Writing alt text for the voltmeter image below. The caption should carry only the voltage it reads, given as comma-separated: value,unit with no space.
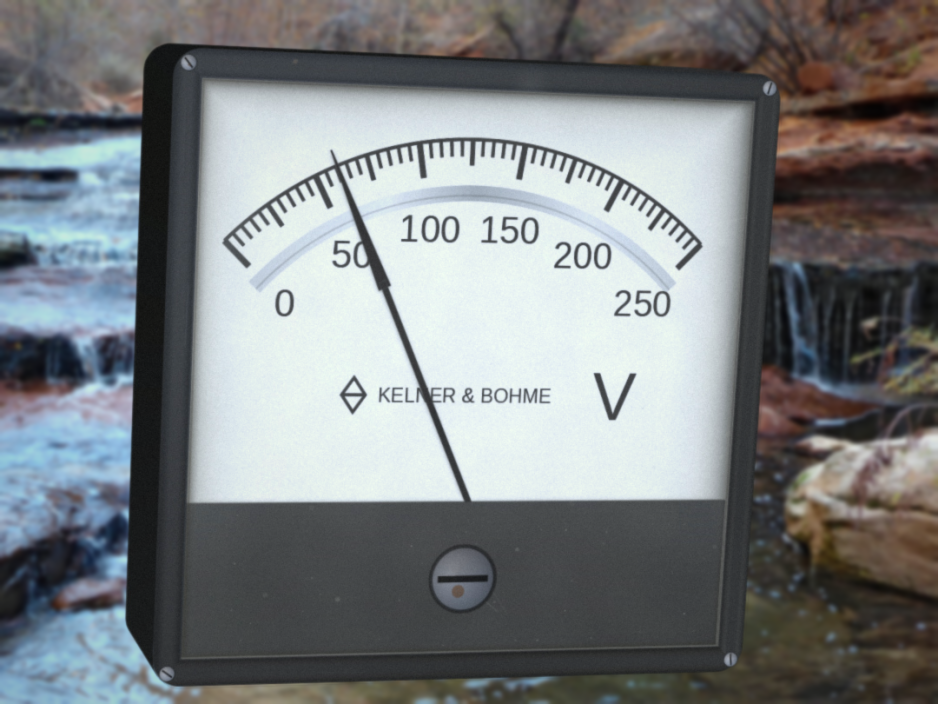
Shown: 60,V
